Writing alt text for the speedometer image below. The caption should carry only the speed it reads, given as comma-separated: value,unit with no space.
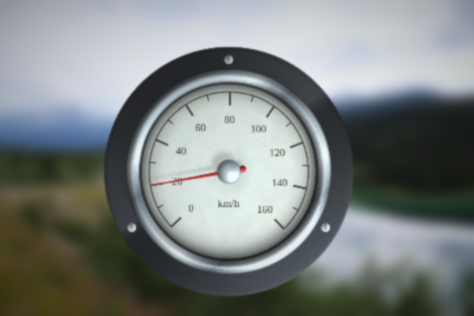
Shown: 20,km/h
